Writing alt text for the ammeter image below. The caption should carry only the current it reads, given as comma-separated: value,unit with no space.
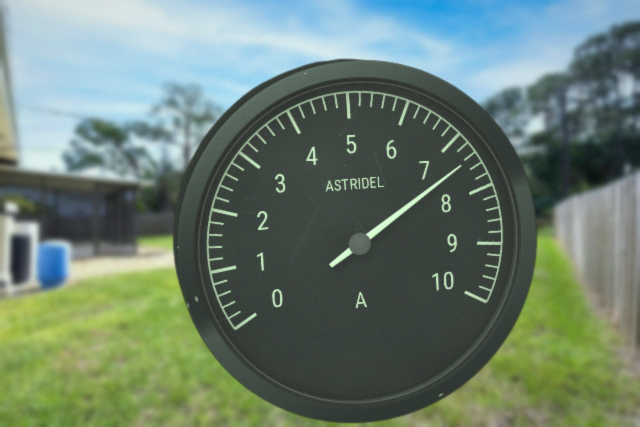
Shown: 7.4,A
